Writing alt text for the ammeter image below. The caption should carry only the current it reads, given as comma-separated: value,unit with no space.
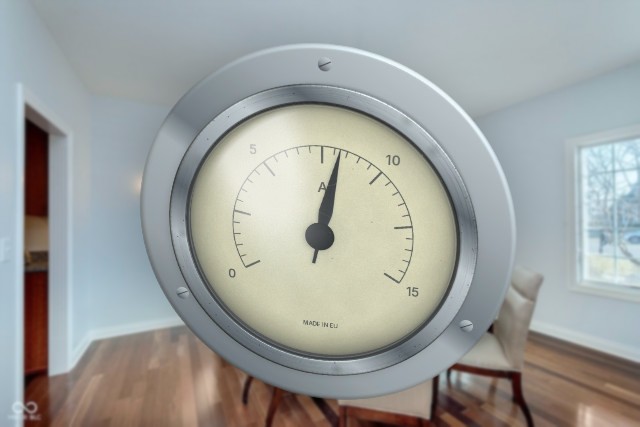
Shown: 8.25,A
